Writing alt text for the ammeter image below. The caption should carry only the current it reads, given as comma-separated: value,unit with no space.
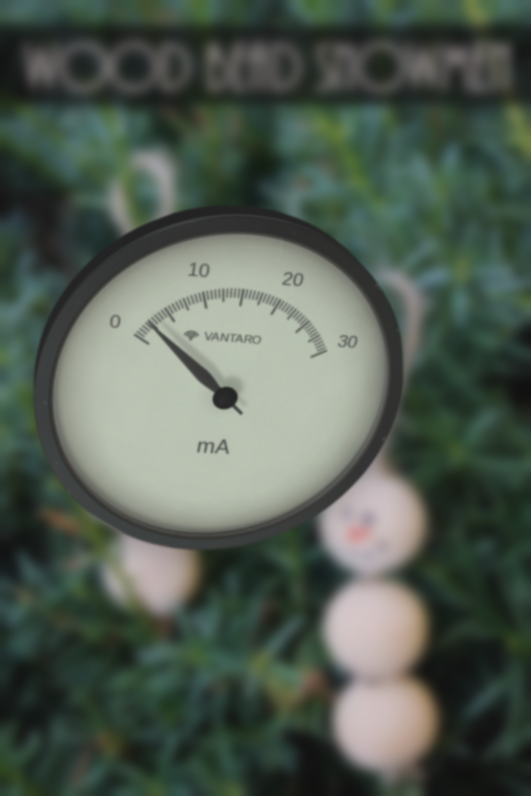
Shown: 2.5,mA
